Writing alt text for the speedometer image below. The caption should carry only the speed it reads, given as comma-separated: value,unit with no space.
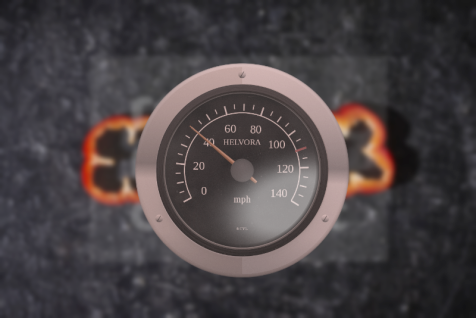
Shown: 40,mph
